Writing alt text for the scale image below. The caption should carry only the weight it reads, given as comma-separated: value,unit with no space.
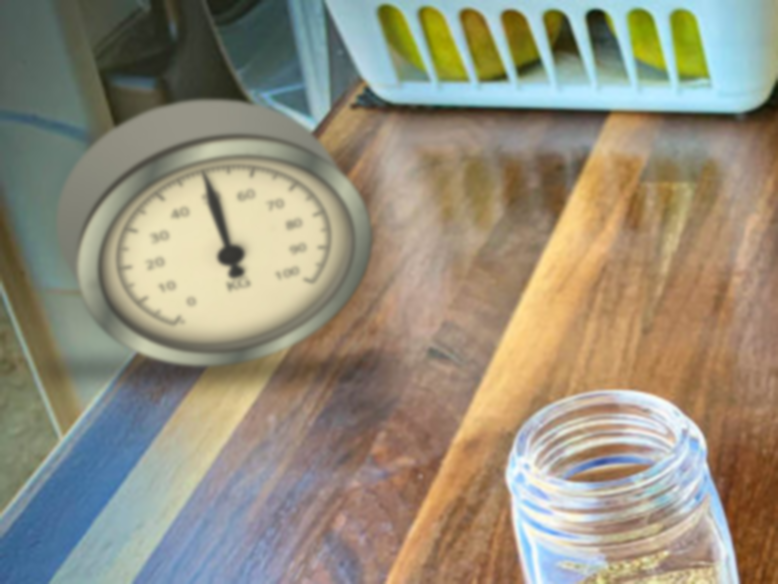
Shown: 50,kg
